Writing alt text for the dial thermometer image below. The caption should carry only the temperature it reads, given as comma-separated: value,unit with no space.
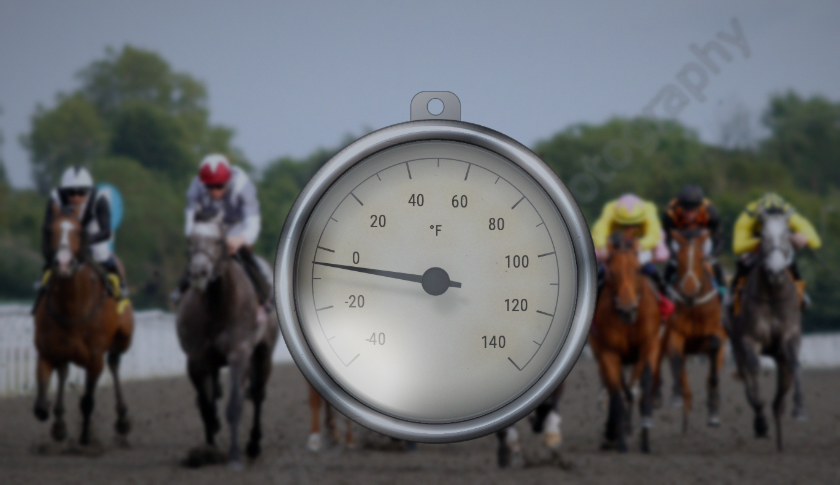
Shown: -5,°F
